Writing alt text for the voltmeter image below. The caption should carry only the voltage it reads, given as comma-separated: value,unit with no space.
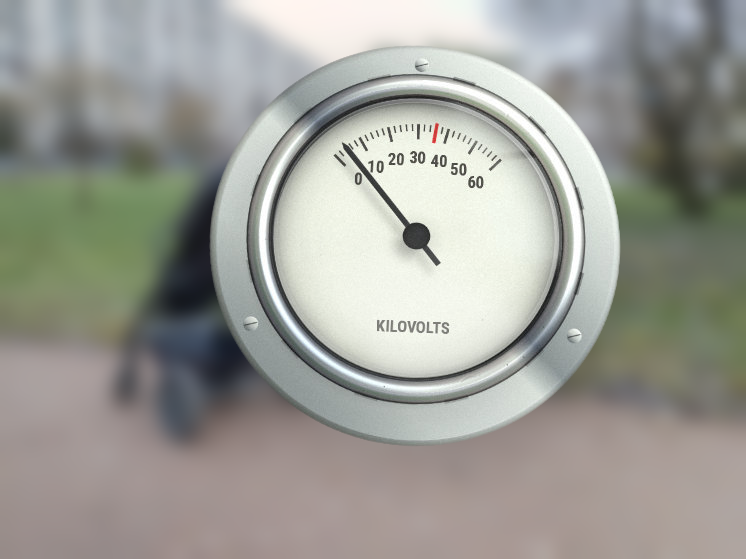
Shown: 4,kV
